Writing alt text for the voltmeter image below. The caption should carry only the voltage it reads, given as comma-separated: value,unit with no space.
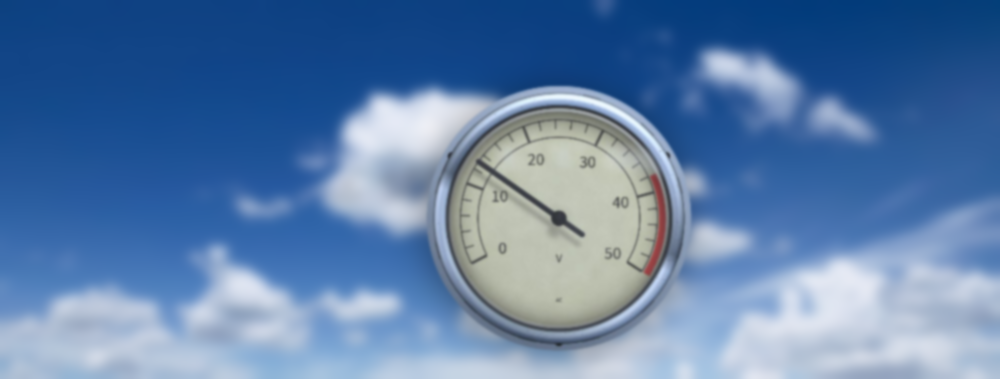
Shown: 13,V
